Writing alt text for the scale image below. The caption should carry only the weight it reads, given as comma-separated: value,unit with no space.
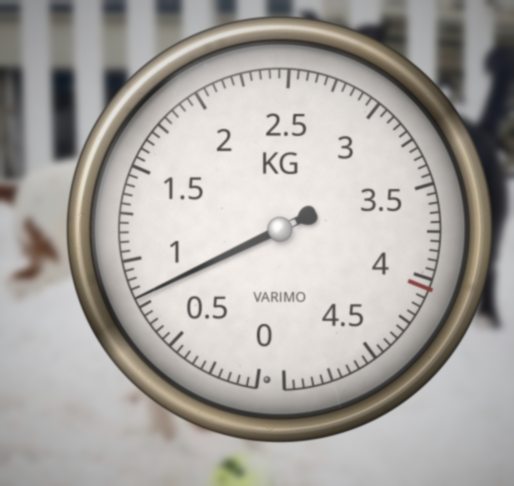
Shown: 0.8,kg
